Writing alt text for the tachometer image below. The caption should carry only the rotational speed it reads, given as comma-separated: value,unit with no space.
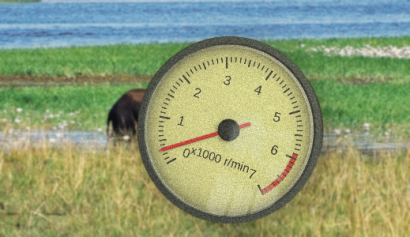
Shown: 300,rpm
